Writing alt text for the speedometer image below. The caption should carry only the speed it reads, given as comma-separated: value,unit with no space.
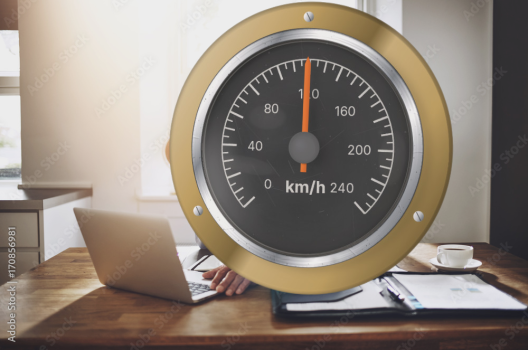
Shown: 120,km/h
